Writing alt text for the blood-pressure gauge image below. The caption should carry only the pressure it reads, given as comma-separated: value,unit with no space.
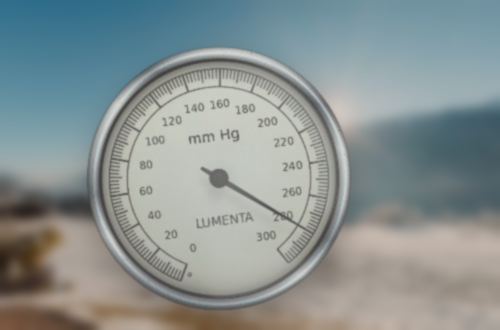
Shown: 280,mmHg
